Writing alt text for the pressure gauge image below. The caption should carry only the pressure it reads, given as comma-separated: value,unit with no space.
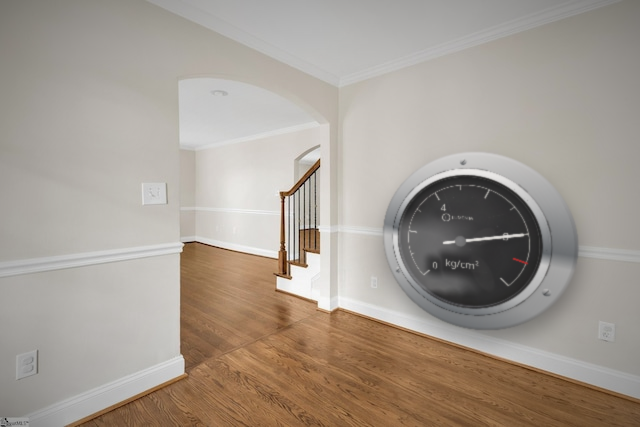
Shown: 8,kg/cm²
